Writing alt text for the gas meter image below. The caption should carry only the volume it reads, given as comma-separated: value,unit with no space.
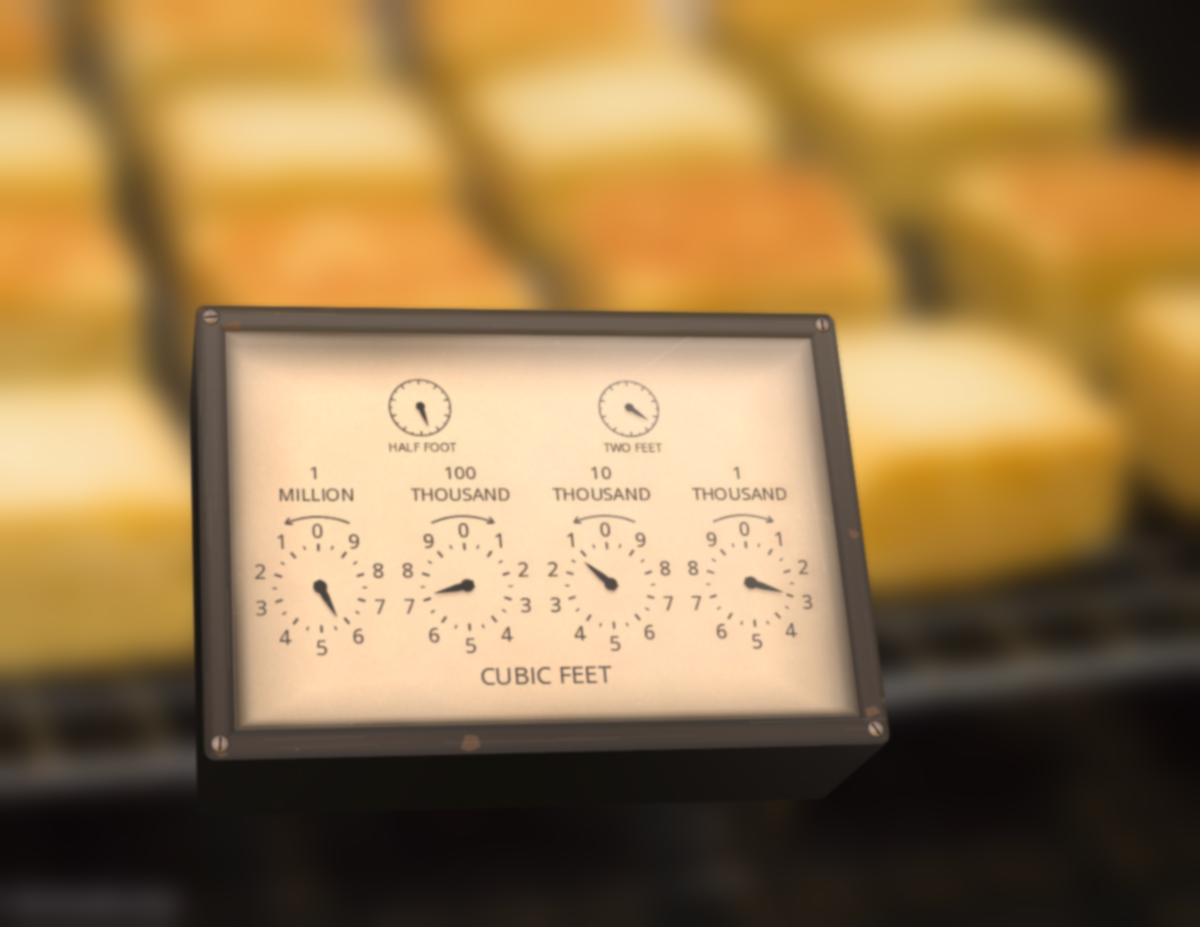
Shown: 571300,ft³
